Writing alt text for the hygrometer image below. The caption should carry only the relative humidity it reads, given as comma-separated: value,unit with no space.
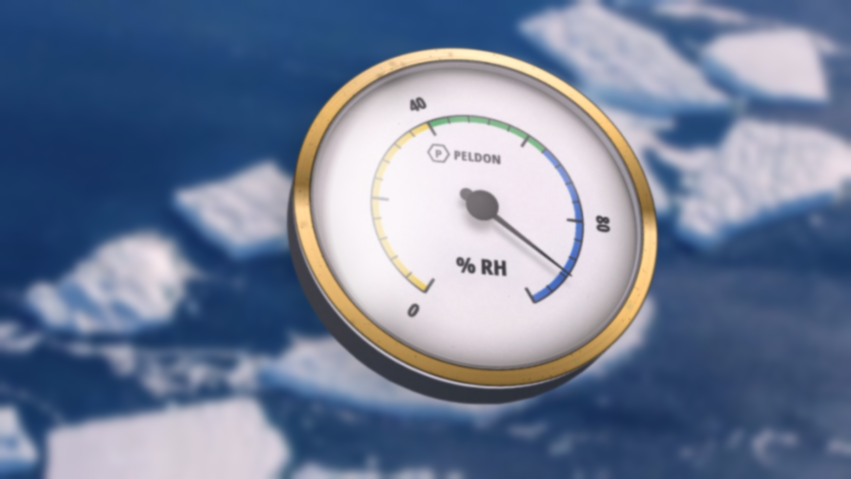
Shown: 92,%
